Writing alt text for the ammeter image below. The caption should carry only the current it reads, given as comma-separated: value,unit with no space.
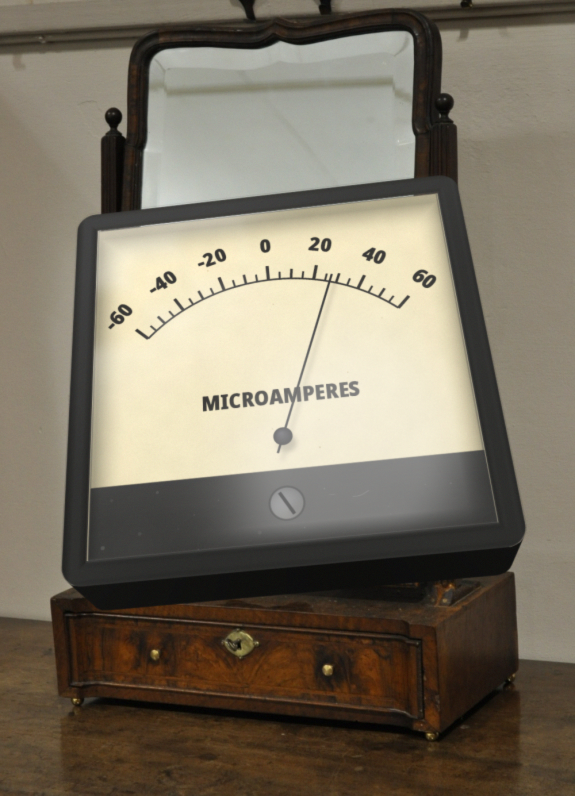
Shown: 27.5,µA
